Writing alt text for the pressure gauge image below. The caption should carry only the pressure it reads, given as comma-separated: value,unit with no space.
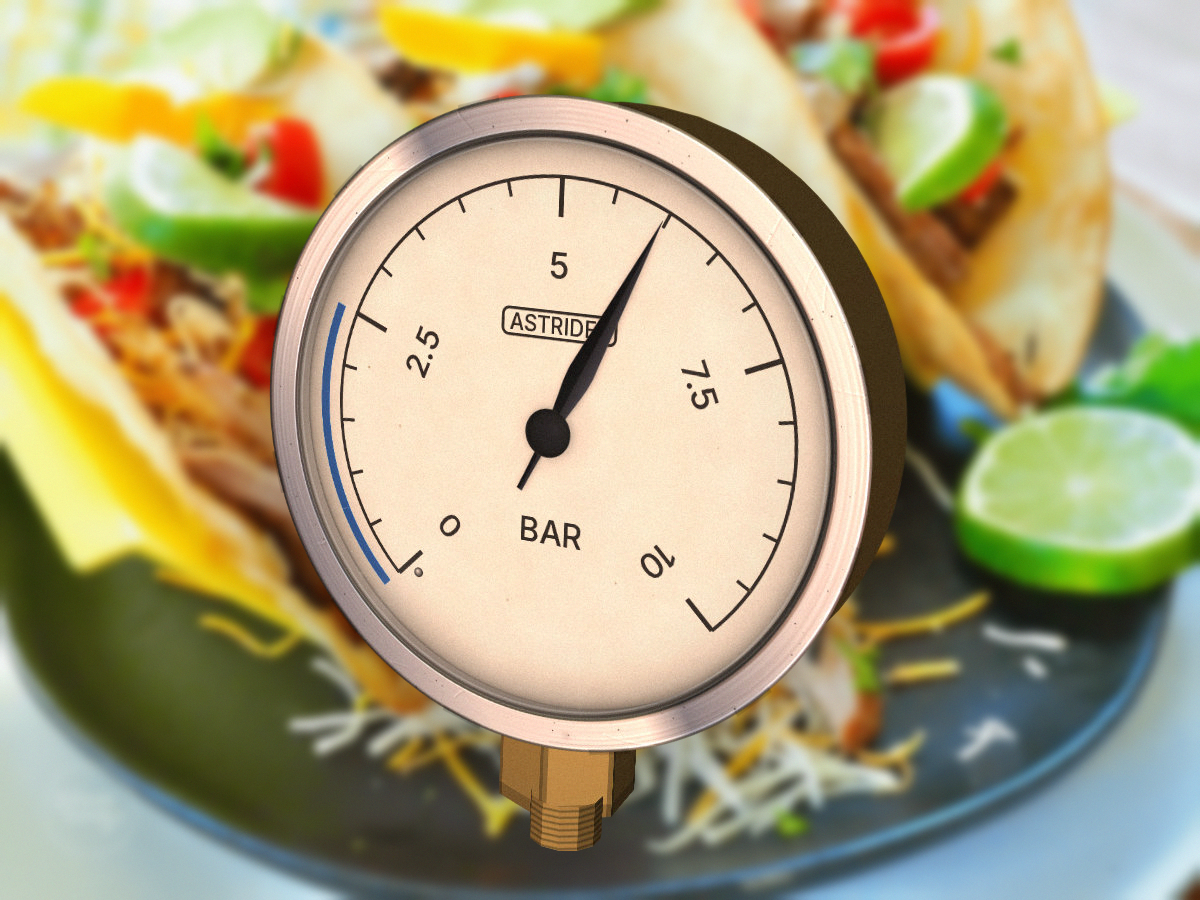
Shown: 6,bar
